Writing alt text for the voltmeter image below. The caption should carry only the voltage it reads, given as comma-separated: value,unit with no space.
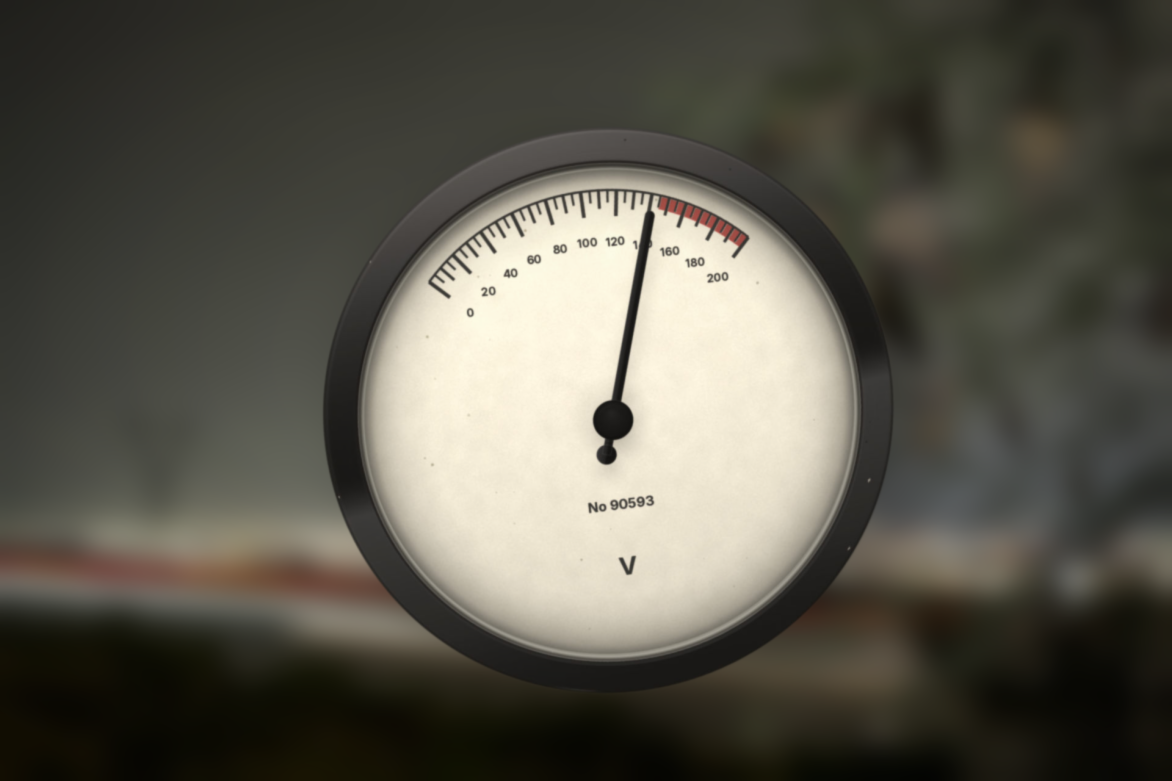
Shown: 140,V
